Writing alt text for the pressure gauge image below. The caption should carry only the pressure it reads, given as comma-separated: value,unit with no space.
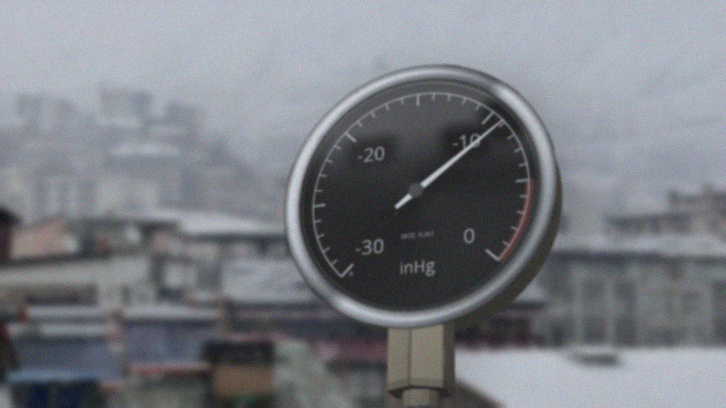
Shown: -9,inHg
